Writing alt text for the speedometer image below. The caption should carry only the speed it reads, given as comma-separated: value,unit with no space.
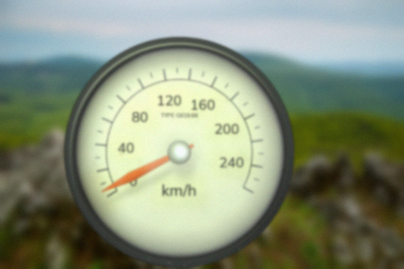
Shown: 5,km/h
